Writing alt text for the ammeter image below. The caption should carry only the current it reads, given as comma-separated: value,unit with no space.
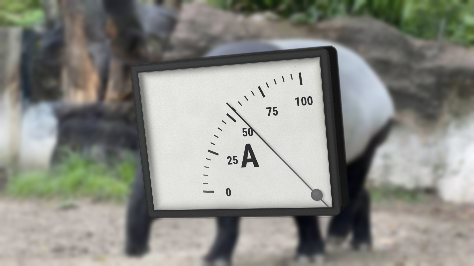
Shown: 55,A
